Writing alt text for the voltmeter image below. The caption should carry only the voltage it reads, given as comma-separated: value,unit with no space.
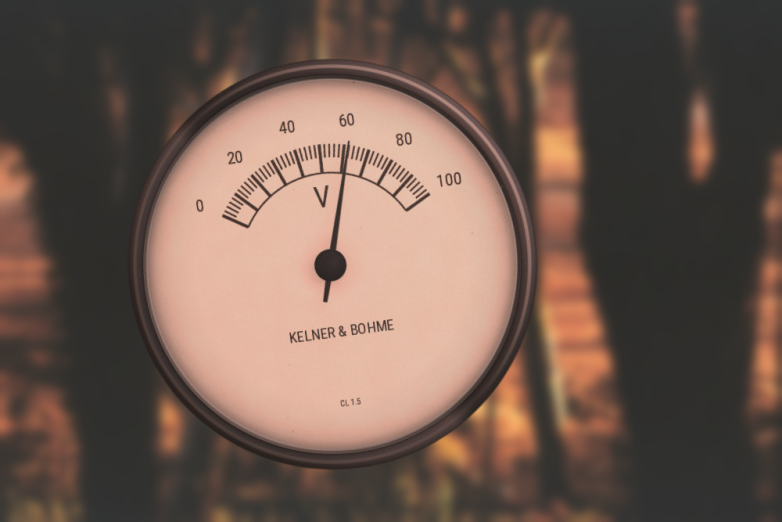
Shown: 62,V
